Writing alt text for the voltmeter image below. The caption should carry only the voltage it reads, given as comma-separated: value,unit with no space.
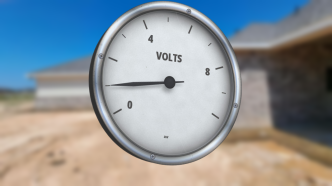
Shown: 1,V
